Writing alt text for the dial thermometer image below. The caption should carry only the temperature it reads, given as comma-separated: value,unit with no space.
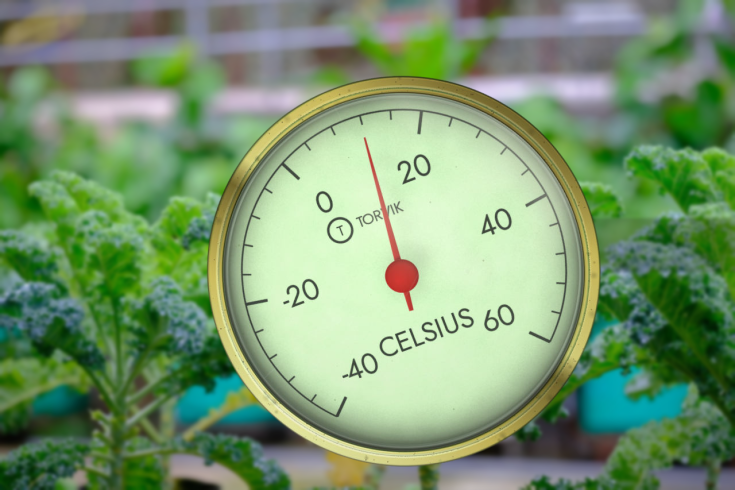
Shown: 12,°C
